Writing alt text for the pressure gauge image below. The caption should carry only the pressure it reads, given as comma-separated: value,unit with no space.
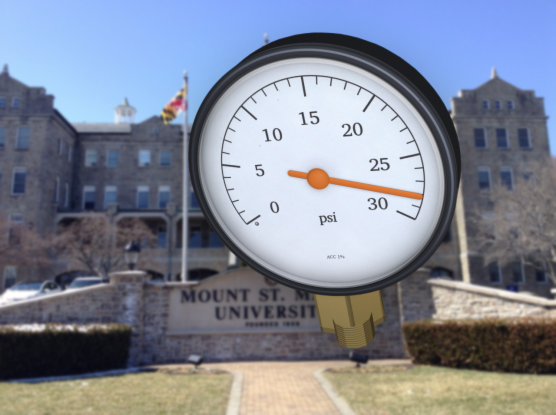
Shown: 28,psi
